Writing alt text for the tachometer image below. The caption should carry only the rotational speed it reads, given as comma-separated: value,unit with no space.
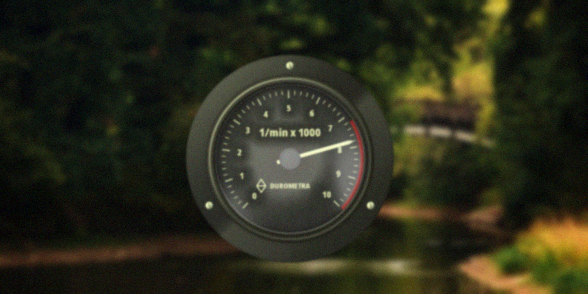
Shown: 7800,rpm
